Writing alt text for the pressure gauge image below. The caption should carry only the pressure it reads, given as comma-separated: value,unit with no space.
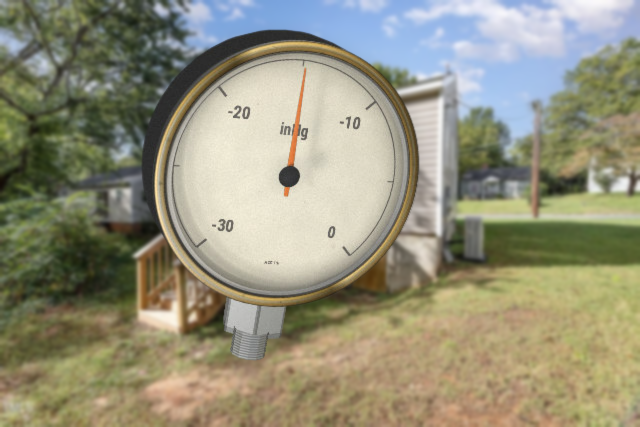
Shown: -15,inHg
